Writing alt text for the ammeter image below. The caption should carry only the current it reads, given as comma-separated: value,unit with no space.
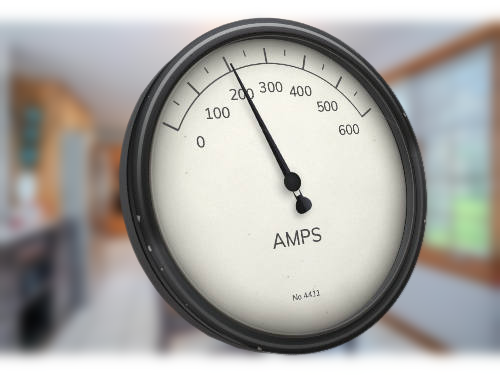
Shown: 200,A
